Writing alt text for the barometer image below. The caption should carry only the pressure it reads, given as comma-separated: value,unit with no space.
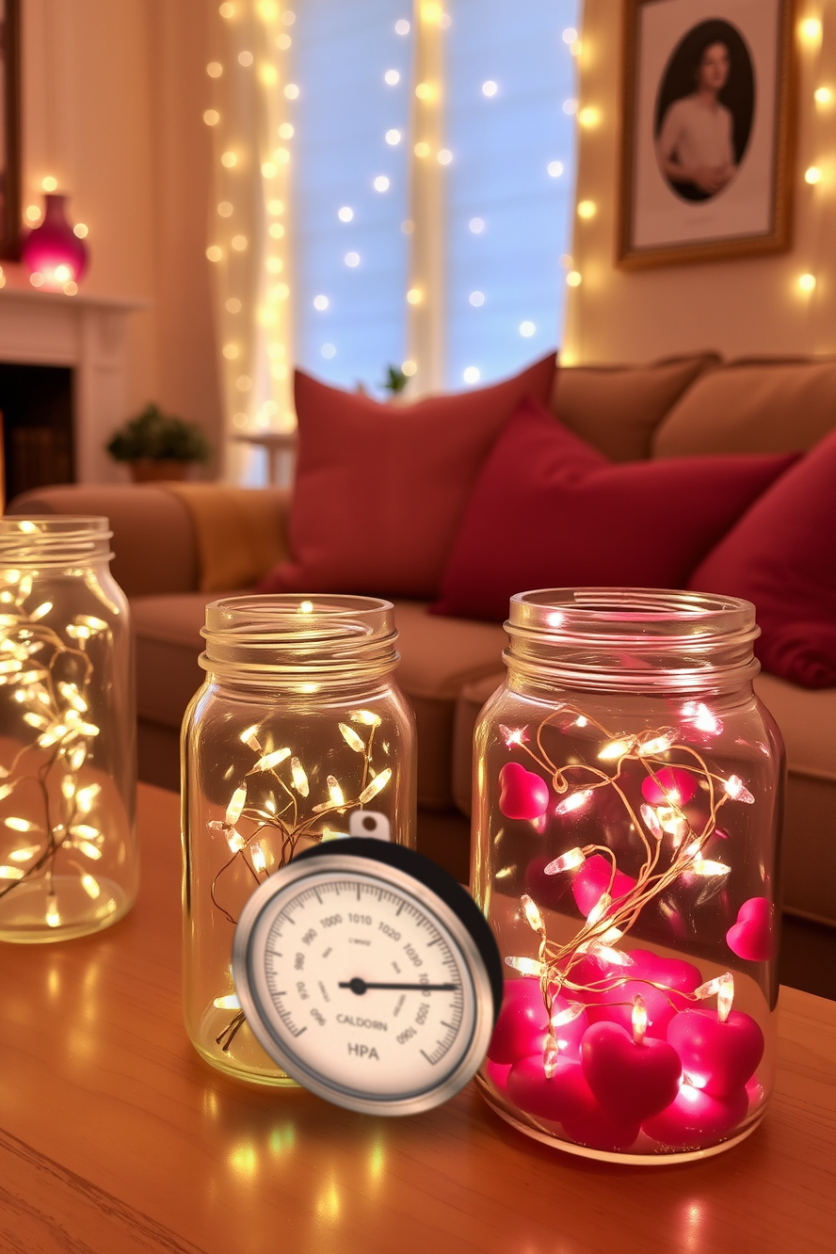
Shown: 1040,hPa
